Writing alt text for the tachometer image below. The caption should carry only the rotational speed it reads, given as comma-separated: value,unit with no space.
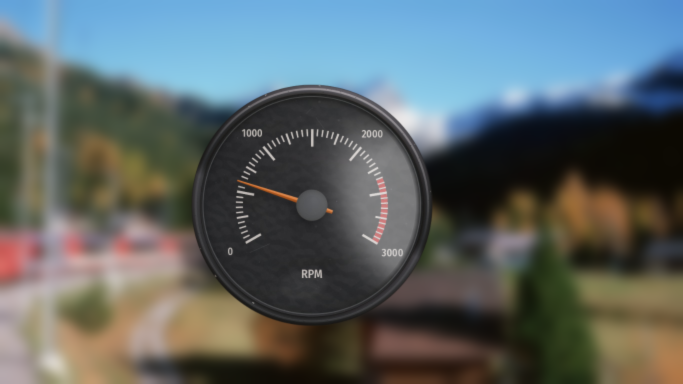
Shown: 600,rpm
